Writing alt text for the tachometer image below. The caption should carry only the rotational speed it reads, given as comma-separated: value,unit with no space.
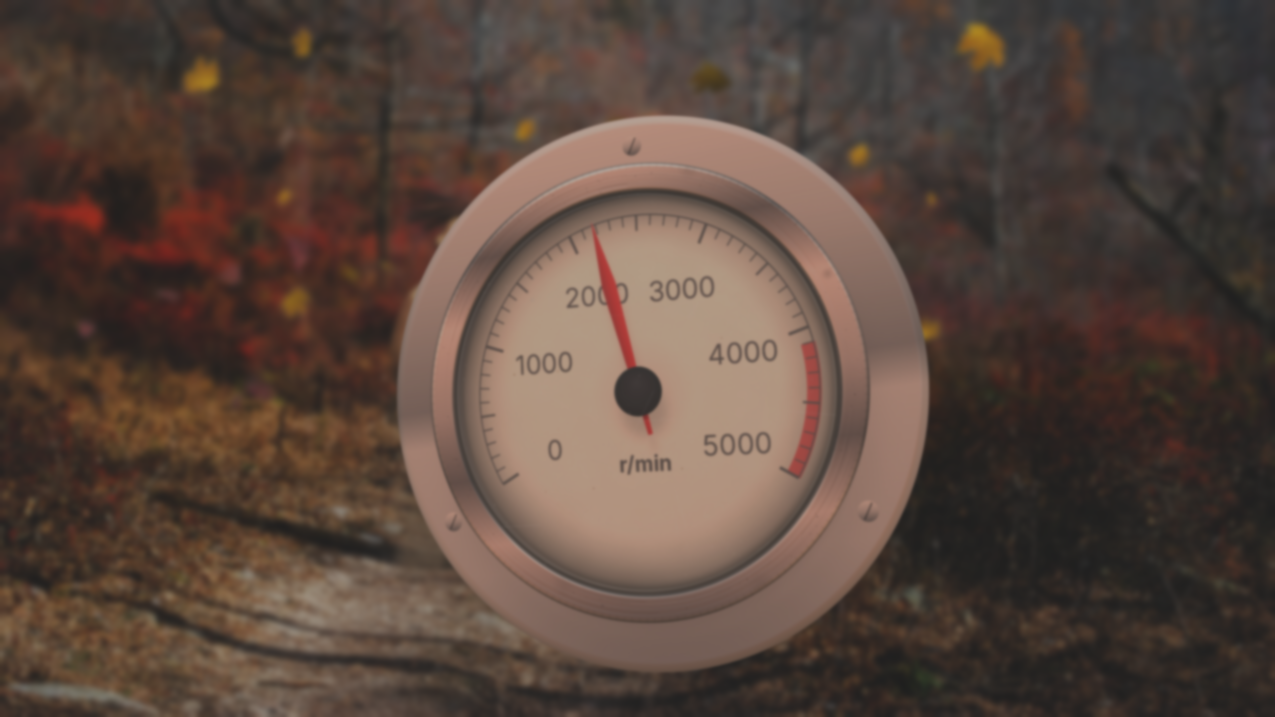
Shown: 2200,rpm
